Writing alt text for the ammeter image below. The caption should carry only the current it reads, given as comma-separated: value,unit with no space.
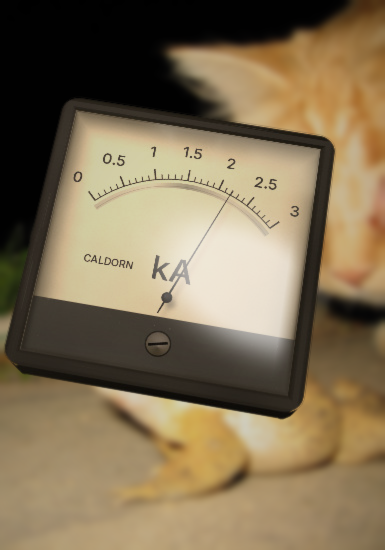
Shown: 2.2,kA
